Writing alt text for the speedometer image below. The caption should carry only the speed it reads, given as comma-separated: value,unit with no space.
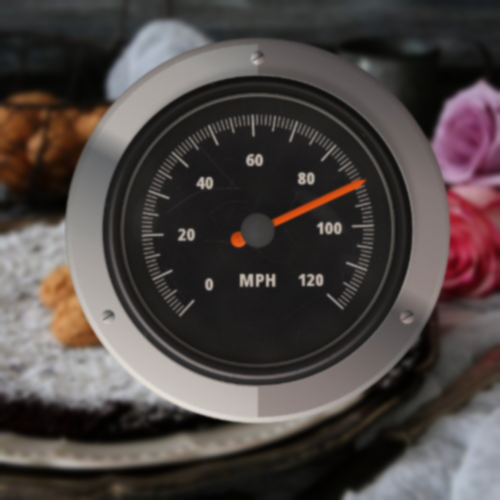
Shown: 90,mph
